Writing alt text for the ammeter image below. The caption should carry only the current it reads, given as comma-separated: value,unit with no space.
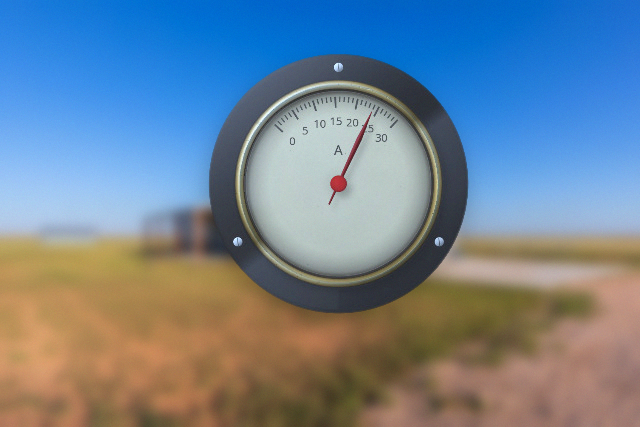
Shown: 24,A
